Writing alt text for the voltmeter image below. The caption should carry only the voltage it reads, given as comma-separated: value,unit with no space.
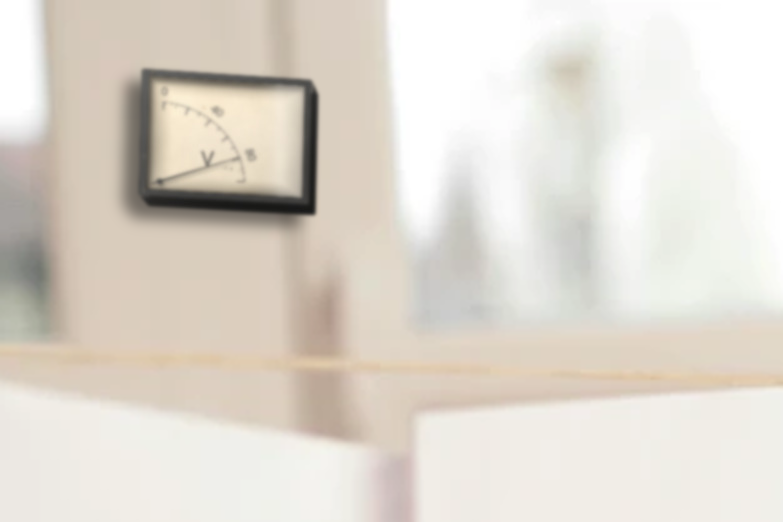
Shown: 80,V
